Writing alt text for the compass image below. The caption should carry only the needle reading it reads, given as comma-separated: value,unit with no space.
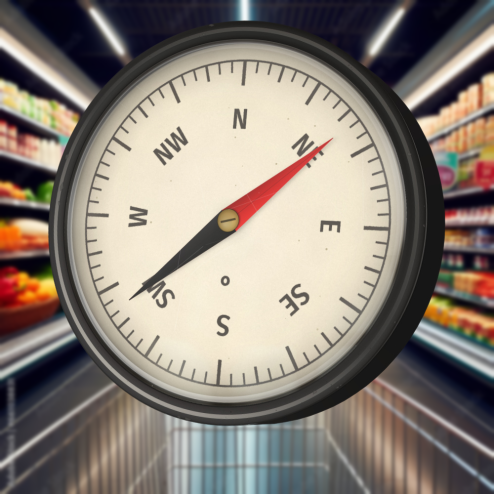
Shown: 50,°
